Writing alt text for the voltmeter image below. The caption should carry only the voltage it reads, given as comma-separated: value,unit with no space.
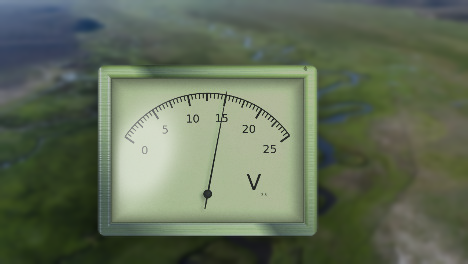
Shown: 15,V
